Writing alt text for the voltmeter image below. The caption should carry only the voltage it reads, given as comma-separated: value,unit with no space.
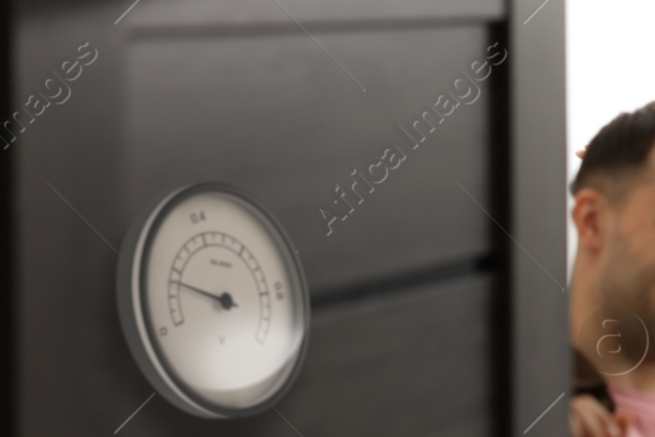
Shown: 0.15,V
